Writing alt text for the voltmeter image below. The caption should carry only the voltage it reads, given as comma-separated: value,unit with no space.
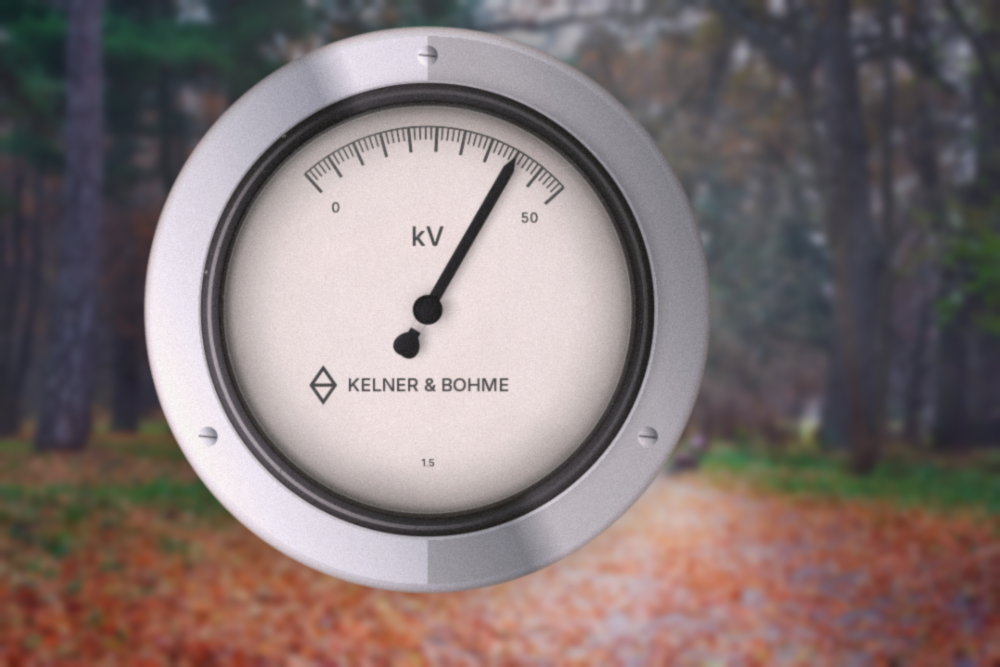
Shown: 40,kV
